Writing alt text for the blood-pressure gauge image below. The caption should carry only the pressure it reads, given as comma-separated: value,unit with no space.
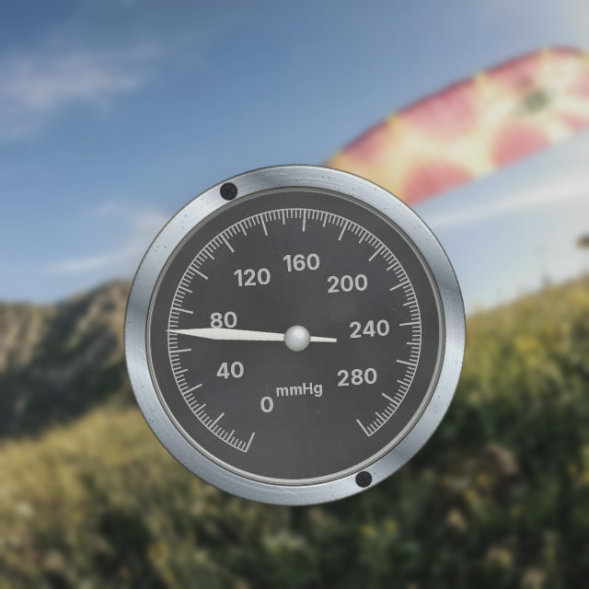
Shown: 70,mmHg
